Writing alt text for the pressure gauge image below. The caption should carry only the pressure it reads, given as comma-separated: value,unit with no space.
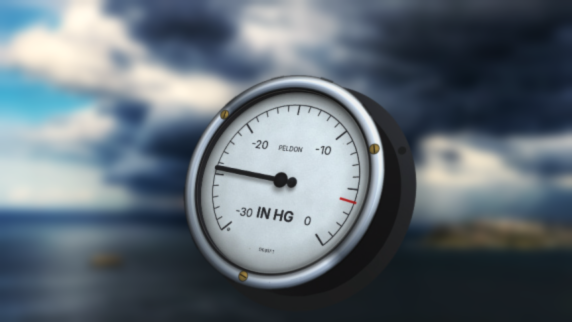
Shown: -24.5,inHg
